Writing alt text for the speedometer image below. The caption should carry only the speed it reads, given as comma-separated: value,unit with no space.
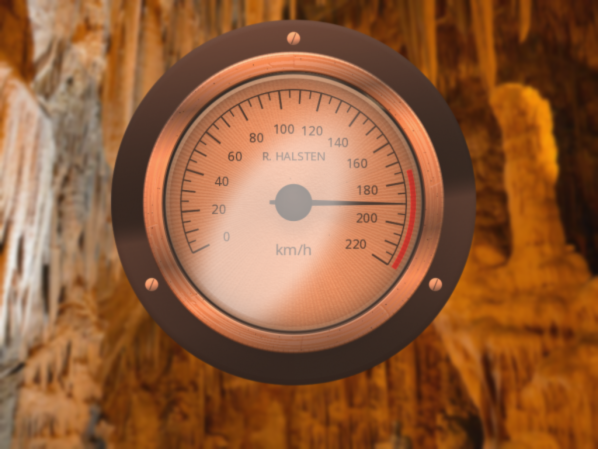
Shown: 190,km/h
